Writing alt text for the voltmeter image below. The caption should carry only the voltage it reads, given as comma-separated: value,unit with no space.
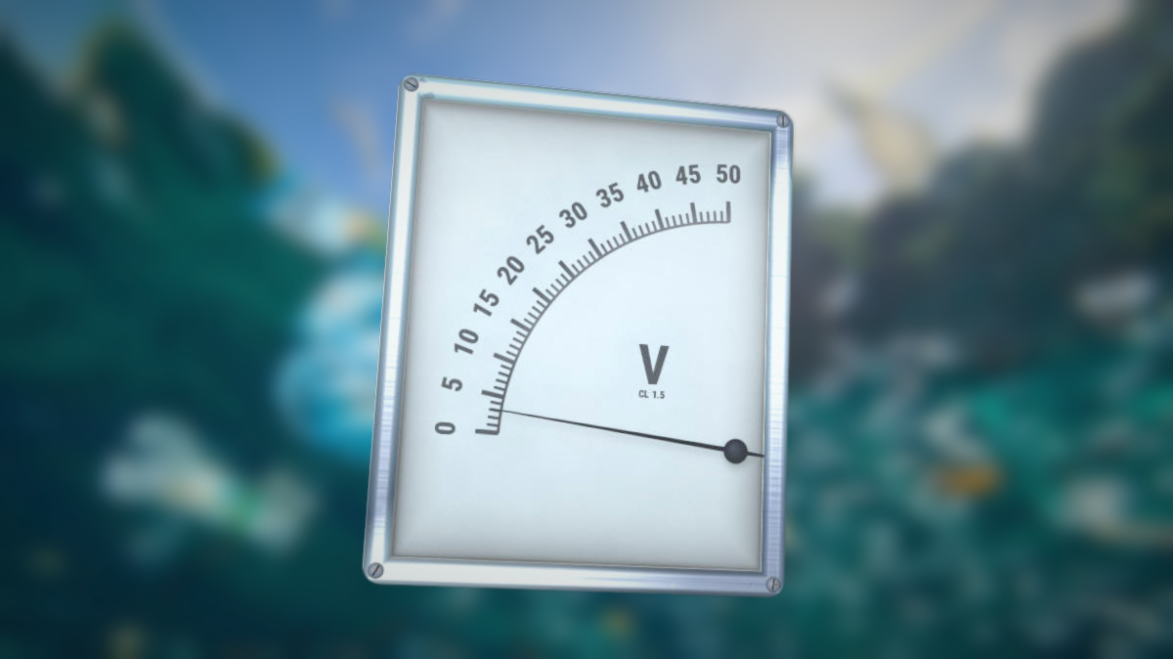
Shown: 3,V
